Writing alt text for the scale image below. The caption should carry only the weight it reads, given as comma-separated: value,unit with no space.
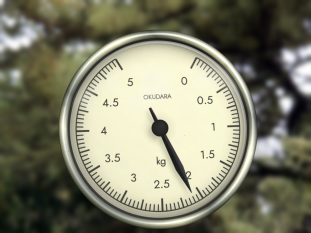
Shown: 2.1,kg
